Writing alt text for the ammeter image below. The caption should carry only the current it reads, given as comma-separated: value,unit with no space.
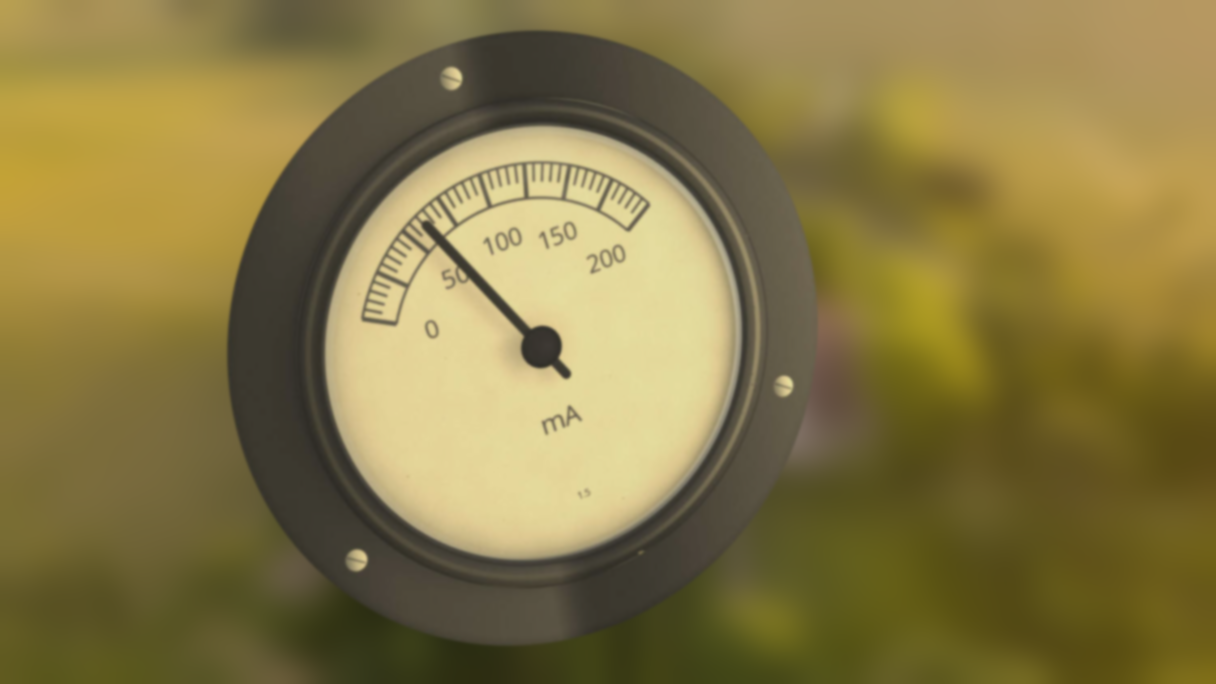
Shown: 60,mA
